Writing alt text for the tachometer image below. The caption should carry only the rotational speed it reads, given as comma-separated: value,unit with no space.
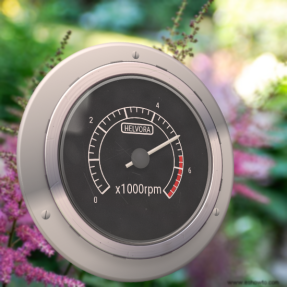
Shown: 5000,rpm
